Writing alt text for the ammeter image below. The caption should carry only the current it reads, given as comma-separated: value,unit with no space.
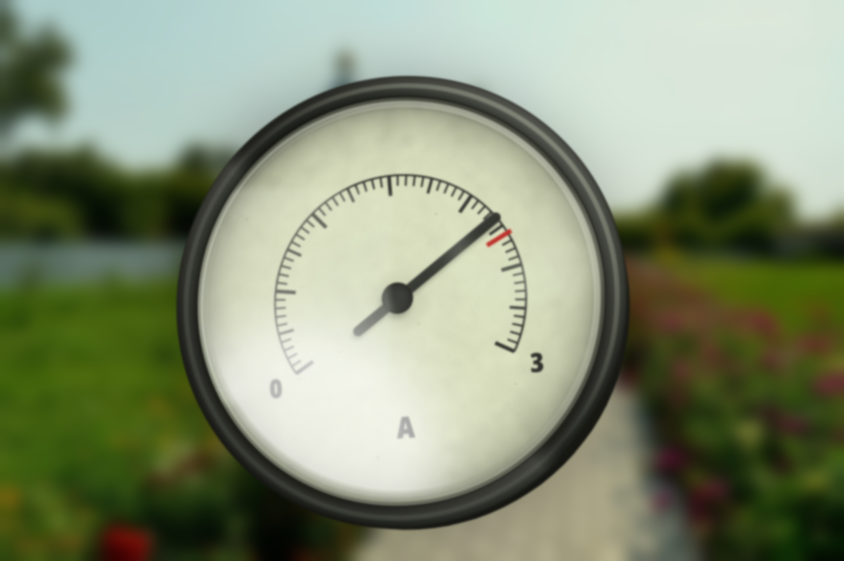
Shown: 2.2,A
